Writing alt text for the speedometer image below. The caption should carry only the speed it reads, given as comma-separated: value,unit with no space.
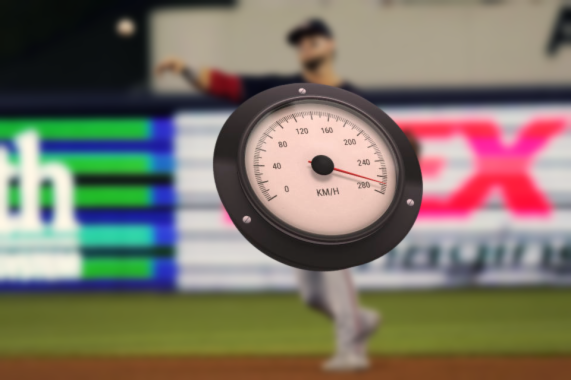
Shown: 270,km/h
